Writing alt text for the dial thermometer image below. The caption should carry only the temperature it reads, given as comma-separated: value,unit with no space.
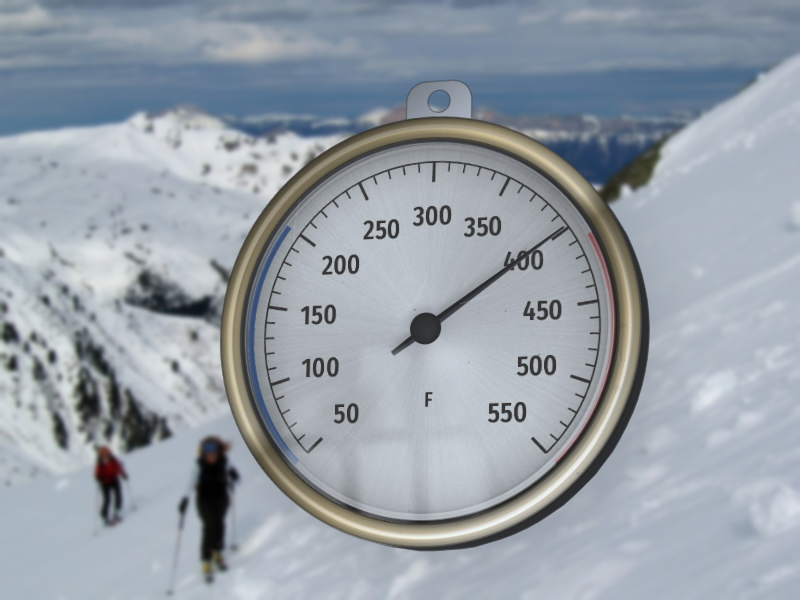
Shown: 400,°F
